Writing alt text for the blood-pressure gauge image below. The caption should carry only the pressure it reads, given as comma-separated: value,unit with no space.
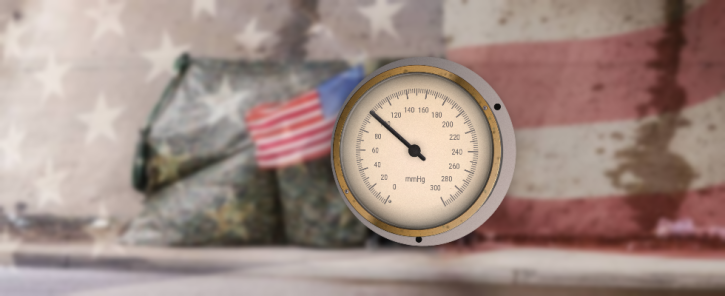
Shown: 100,mmHg
